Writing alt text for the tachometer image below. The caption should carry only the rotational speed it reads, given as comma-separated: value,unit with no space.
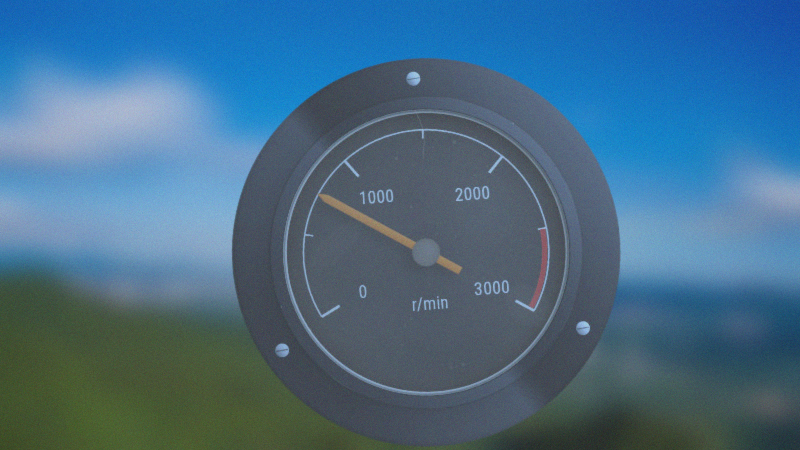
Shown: 750,rpm
